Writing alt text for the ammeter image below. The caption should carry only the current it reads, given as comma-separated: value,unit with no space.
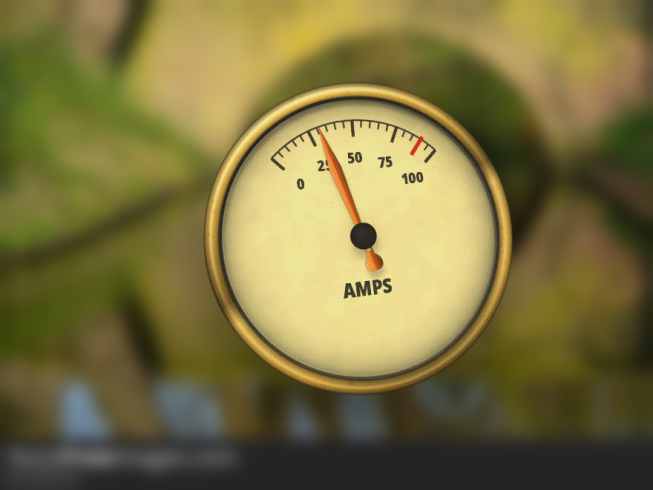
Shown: 30,A
